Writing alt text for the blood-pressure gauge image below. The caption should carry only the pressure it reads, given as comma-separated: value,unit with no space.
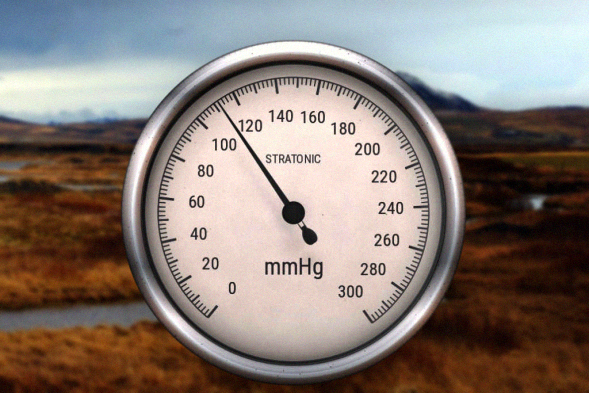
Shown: 112,mmHg
